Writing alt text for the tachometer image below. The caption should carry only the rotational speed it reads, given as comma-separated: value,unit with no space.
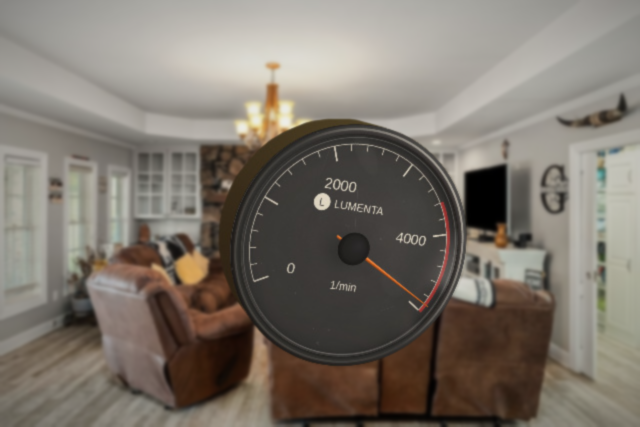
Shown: 4900,rpm
